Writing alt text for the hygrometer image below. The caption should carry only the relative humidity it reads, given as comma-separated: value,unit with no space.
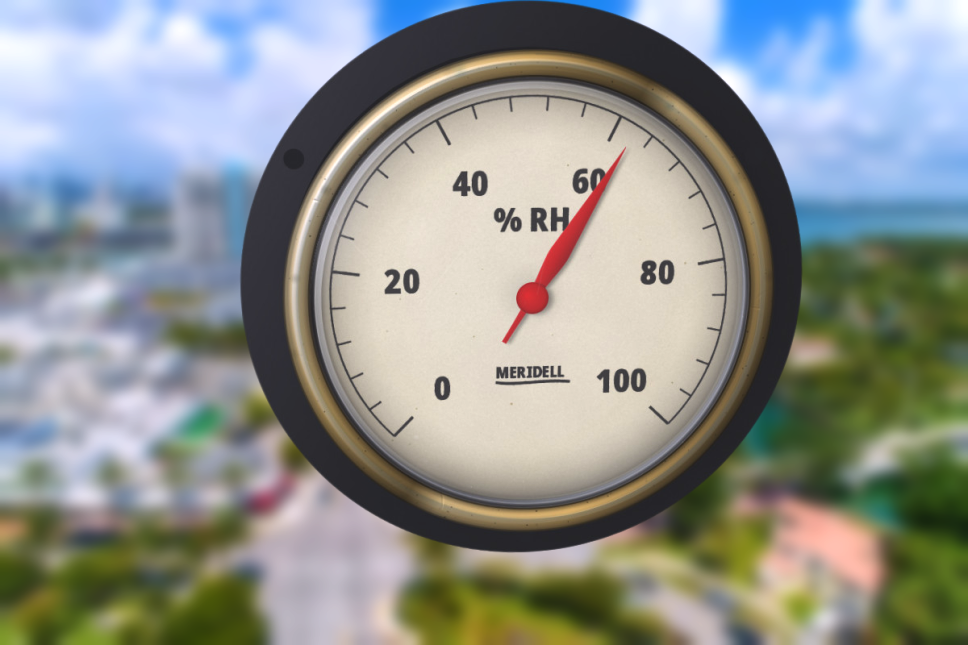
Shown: 62,%
